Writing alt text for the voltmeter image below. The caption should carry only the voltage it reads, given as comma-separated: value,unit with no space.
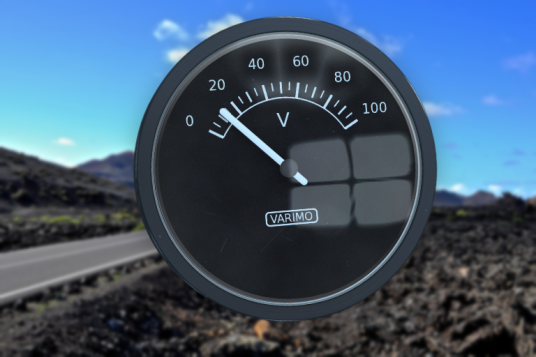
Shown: 12.5,V
